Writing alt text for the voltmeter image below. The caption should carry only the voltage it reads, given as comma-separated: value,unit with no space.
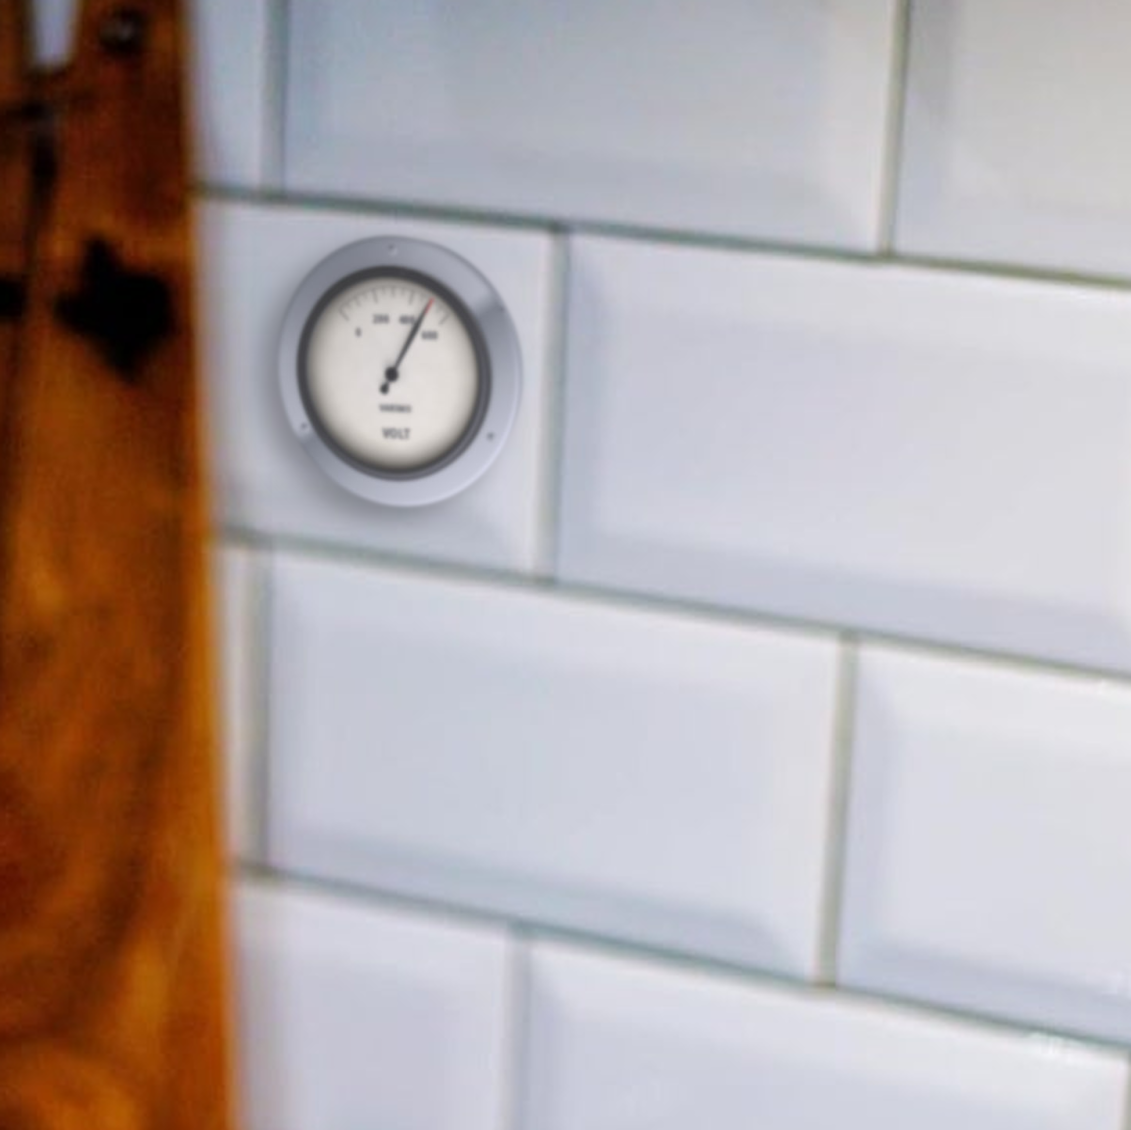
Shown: 500,V
